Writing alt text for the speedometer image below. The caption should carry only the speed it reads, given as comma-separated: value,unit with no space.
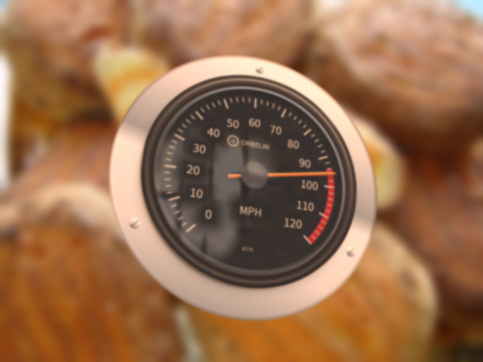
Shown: 96,mph
